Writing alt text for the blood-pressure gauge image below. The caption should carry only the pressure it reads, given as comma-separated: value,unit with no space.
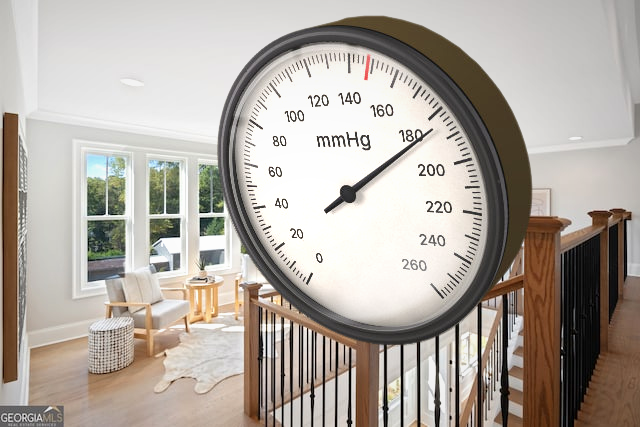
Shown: 184,mmHg
